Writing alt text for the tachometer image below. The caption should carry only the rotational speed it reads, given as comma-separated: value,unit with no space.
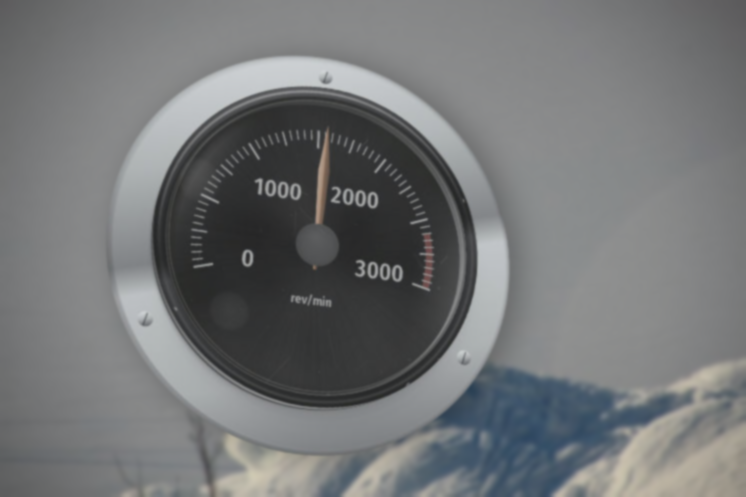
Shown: 1550,rpm
